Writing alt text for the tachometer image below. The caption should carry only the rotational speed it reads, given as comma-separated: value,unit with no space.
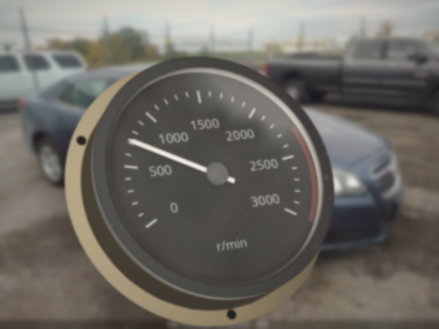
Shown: 700,rpm
